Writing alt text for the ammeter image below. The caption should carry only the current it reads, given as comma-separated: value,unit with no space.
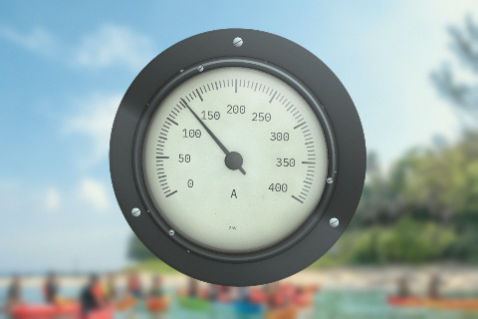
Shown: 130,A
